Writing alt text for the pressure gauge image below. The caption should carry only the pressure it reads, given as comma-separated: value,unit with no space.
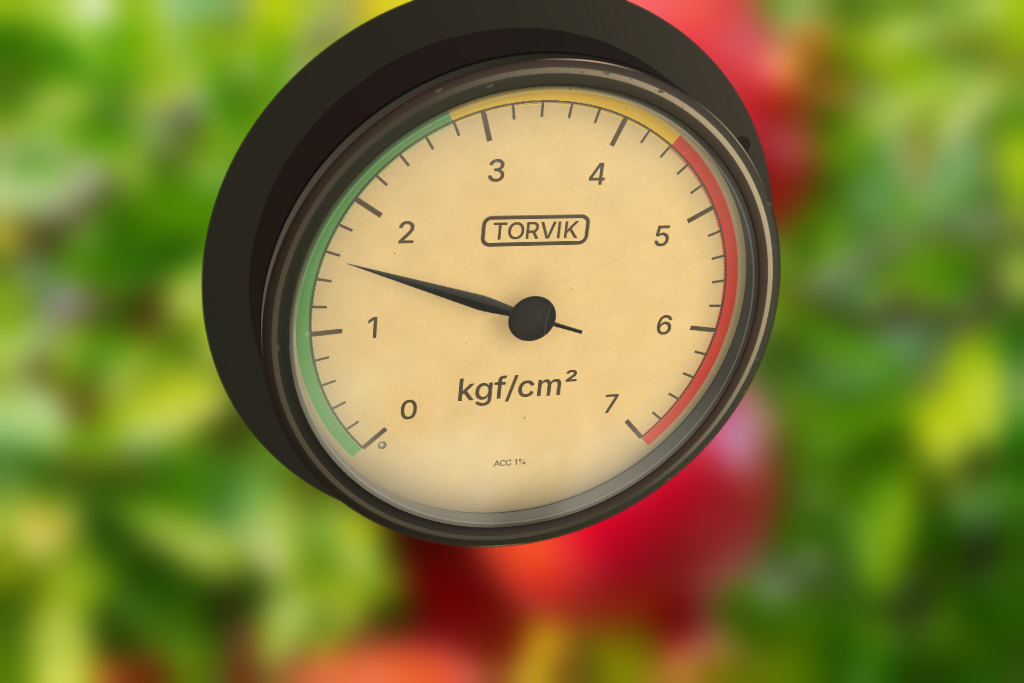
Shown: 1.6,kg/cm²
